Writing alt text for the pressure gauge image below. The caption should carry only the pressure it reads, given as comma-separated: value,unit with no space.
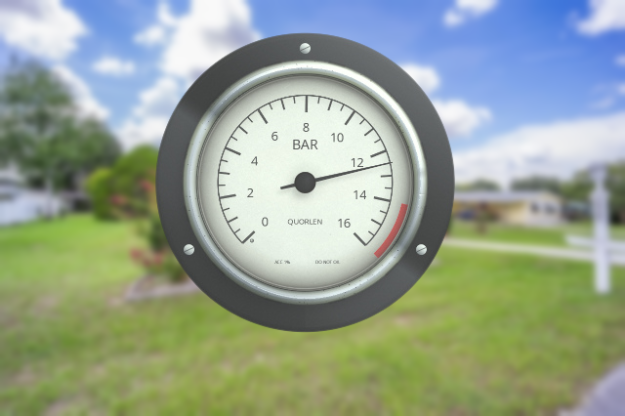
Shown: 12.5,bar
